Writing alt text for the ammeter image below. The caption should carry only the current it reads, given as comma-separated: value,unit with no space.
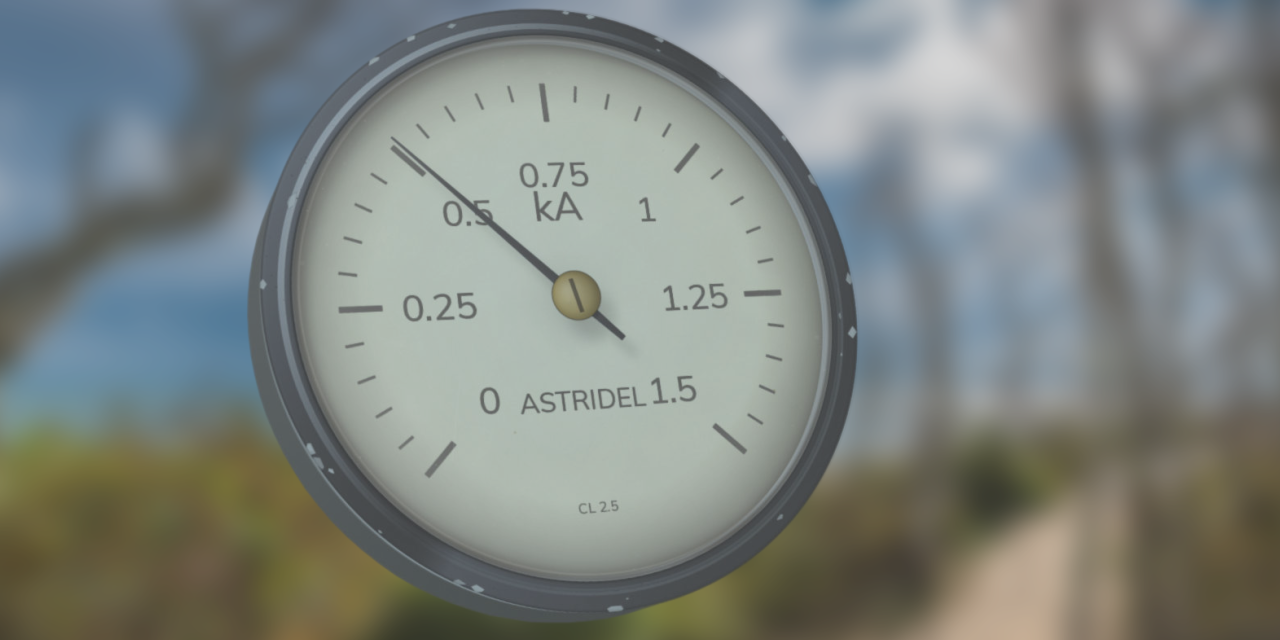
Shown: 0.5,kA
